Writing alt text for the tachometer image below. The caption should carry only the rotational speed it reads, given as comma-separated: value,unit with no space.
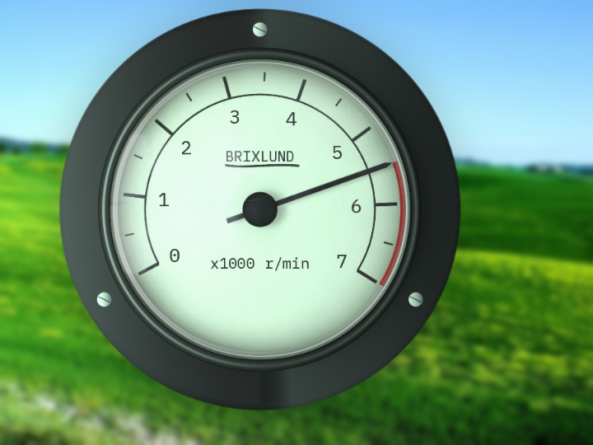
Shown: 5500,rpm
